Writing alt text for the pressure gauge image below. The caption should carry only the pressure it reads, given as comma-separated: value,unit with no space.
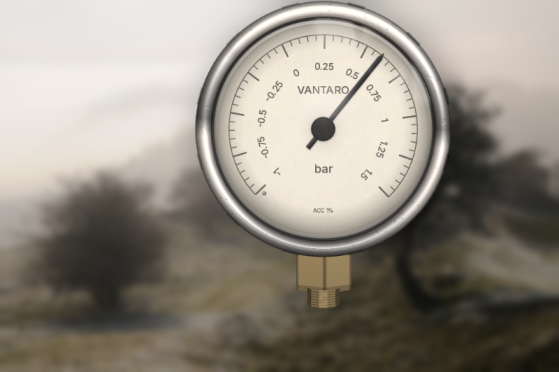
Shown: 0.6,bar
